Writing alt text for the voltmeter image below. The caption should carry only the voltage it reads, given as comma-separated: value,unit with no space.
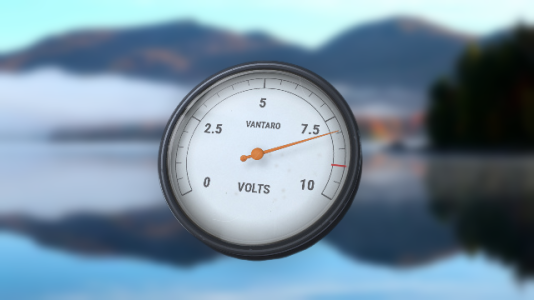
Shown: 8,V
